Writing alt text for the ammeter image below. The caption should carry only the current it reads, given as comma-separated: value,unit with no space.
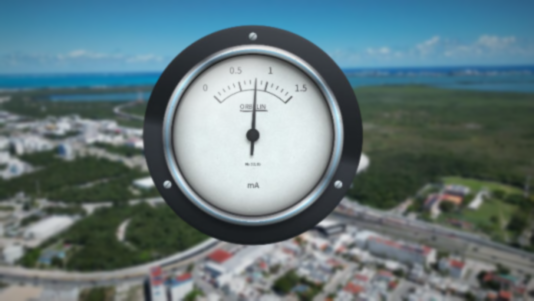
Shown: 0.8,mA
